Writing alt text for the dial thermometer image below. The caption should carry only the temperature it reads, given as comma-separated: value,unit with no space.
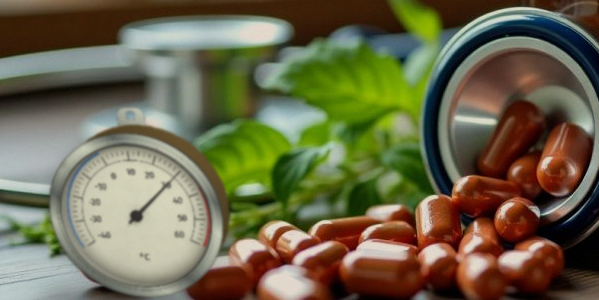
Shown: 30,°C
